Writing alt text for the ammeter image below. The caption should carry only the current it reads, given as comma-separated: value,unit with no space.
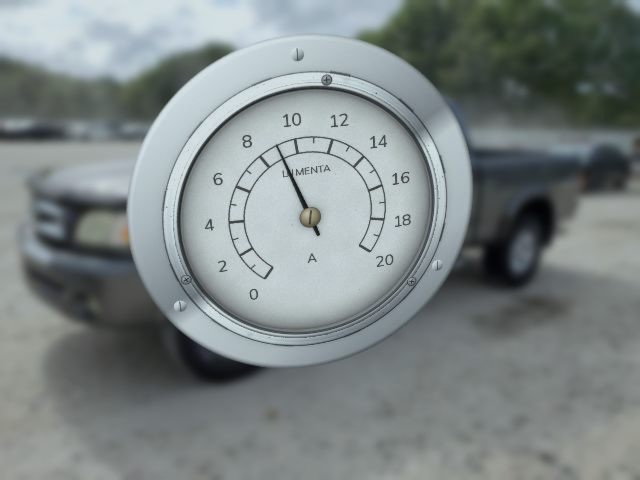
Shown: 9,A
